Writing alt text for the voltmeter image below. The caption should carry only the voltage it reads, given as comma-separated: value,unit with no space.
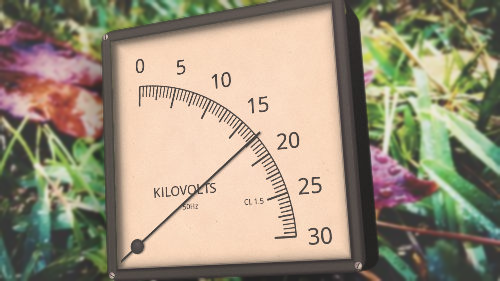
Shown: 17.5,kV
